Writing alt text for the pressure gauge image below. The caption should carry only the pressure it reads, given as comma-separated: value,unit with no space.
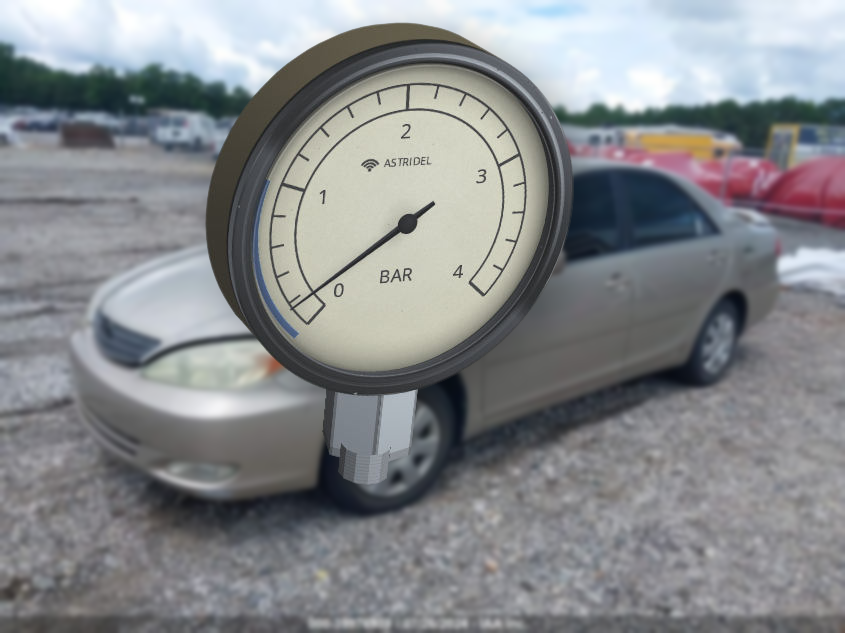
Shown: 0.2,bar
